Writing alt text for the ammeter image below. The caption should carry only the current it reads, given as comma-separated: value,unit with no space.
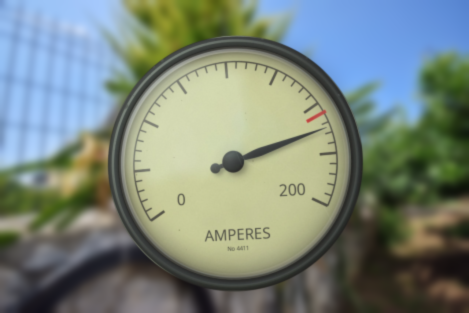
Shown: 162.5,A
